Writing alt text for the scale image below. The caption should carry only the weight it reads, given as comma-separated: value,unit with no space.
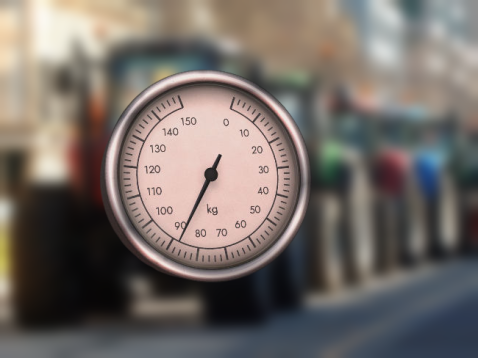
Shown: 88,kg
